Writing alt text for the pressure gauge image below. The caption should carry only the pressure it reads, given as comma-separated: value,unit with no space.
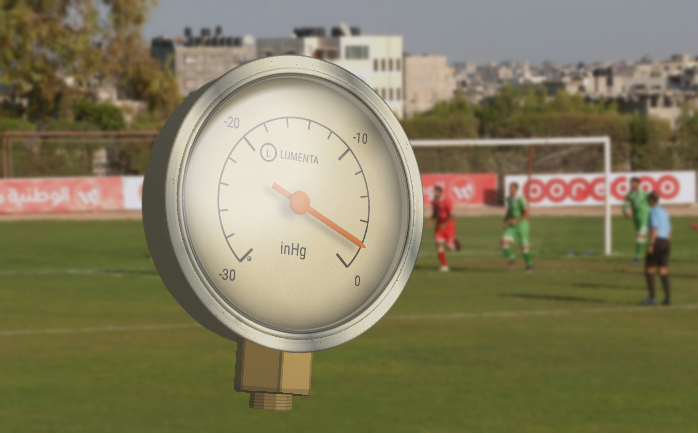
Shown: -2,inHg
